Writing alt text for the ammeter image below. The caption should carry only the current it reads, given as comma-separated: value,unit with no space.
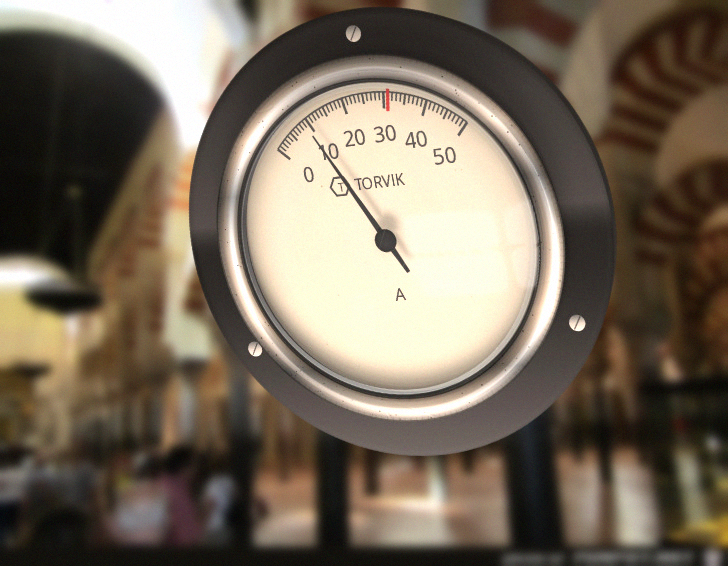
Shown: 10,A
